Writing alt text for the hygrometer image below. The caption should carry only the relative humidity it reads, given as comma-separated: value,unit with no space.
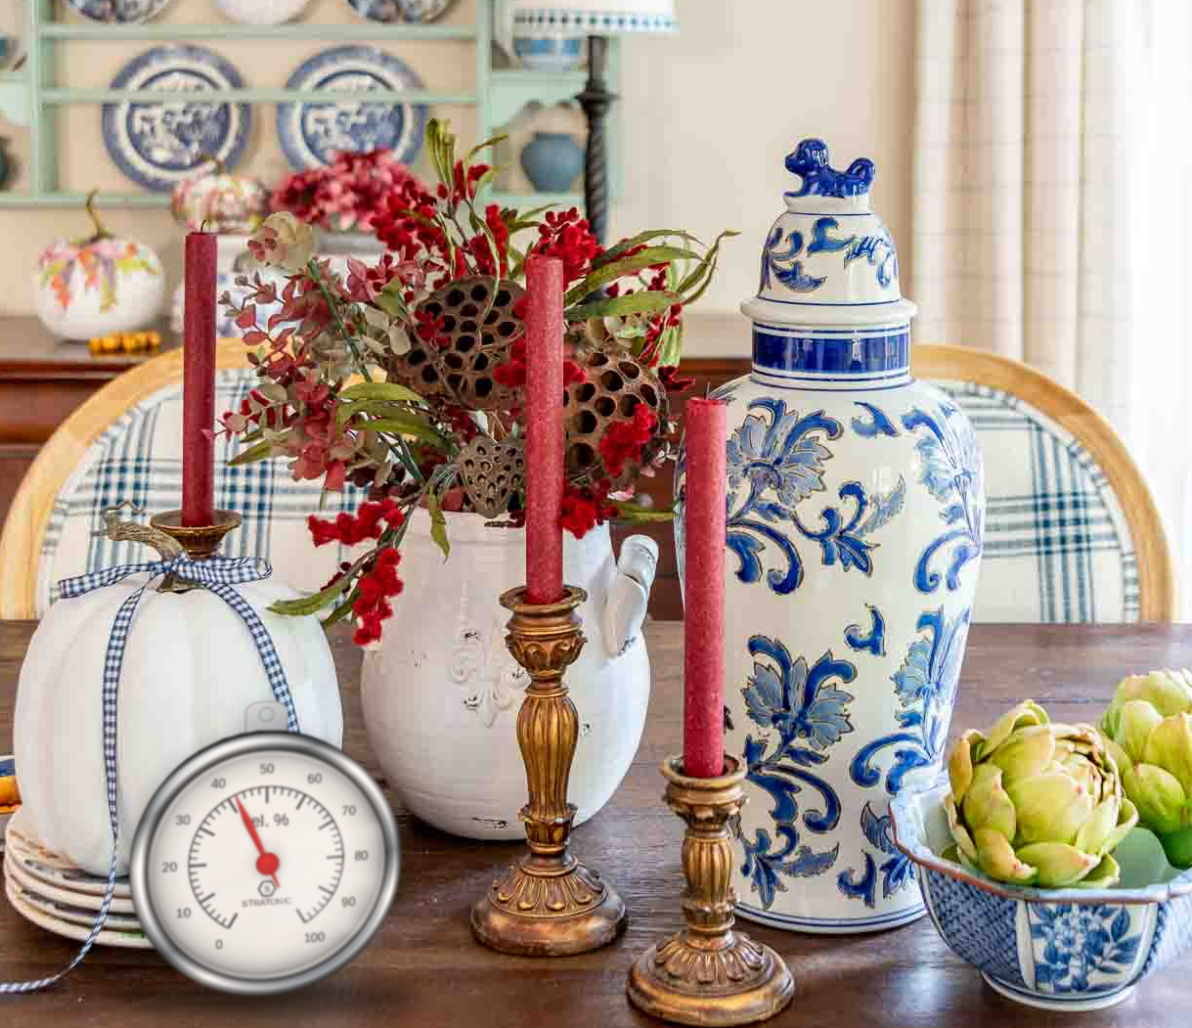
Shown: 42,%
